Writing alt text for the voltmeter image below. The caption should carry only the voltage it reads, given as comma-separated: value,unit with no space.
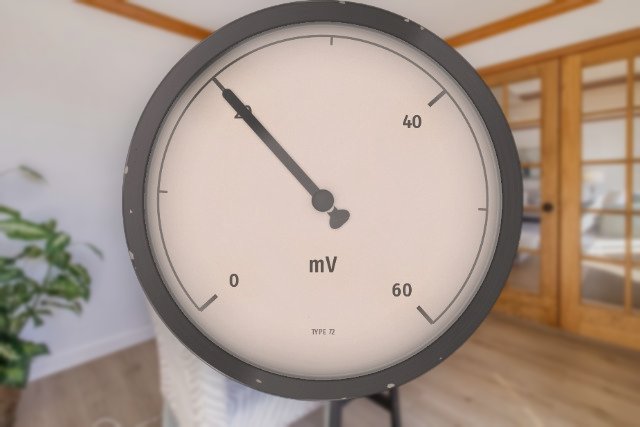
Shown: 20,mV
